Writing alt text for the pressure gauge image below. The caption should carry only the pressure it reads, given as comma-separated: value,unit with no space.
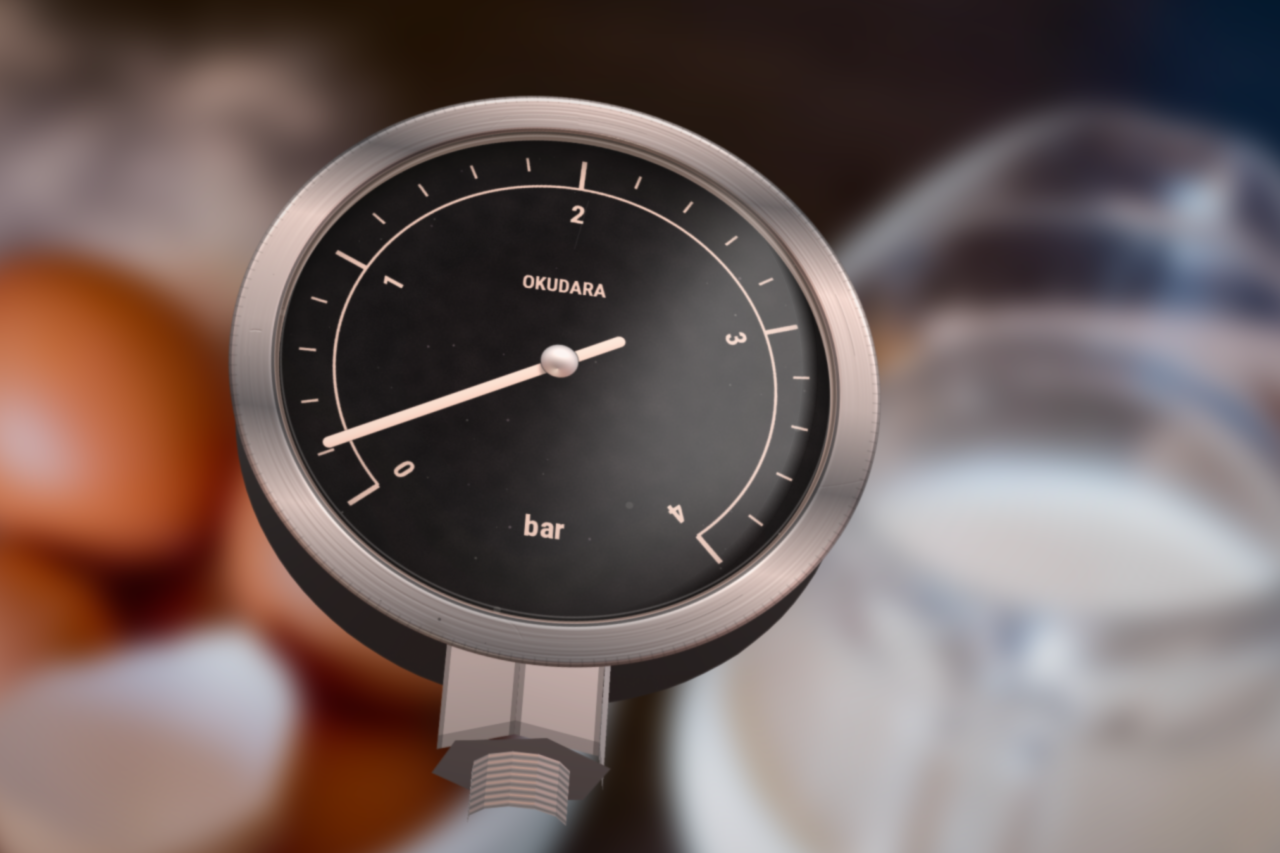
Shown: 0.2,bar
